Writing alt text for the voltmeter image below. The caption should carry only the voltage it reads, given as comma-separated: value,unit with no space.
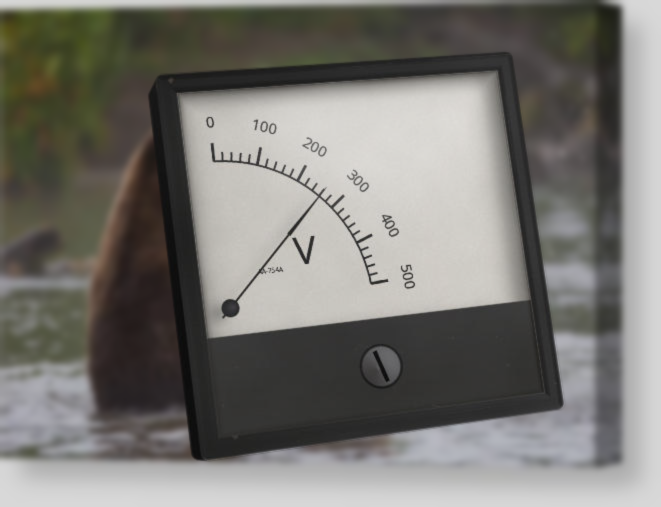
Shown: 260,V
